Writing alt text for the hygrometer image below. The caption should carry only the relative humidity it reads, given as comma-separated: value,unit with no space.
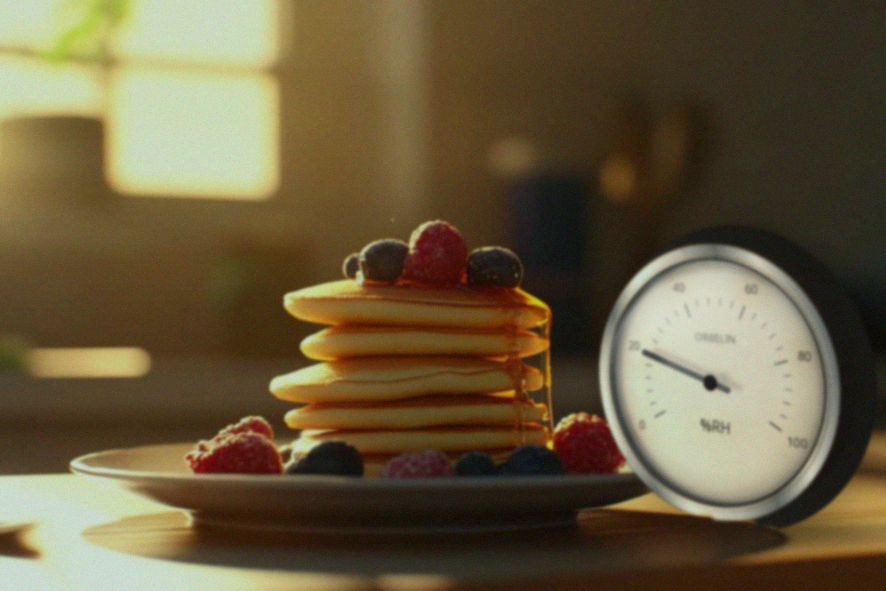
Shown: 20,%
